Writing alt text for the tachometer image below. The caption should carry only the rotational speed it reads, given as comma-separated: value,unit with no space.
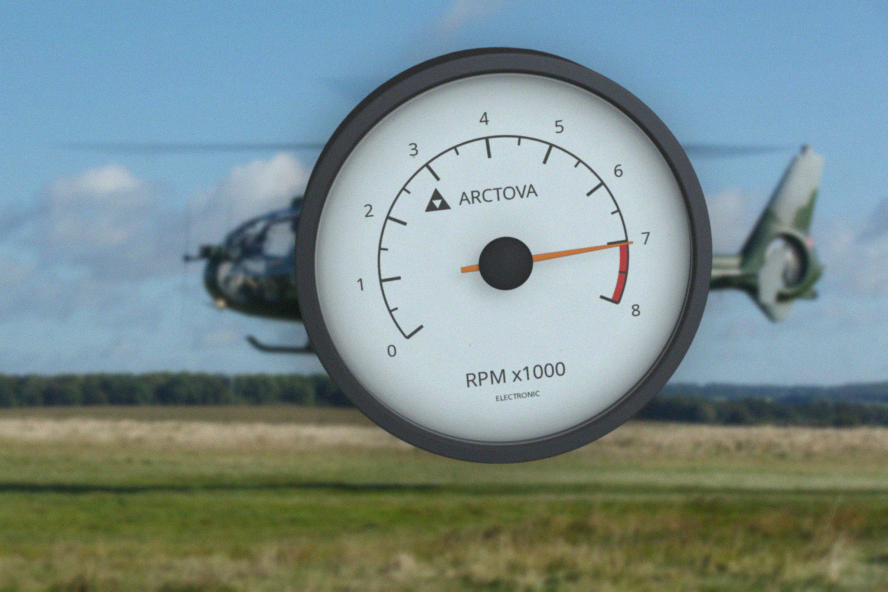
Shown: 7000,rpm
